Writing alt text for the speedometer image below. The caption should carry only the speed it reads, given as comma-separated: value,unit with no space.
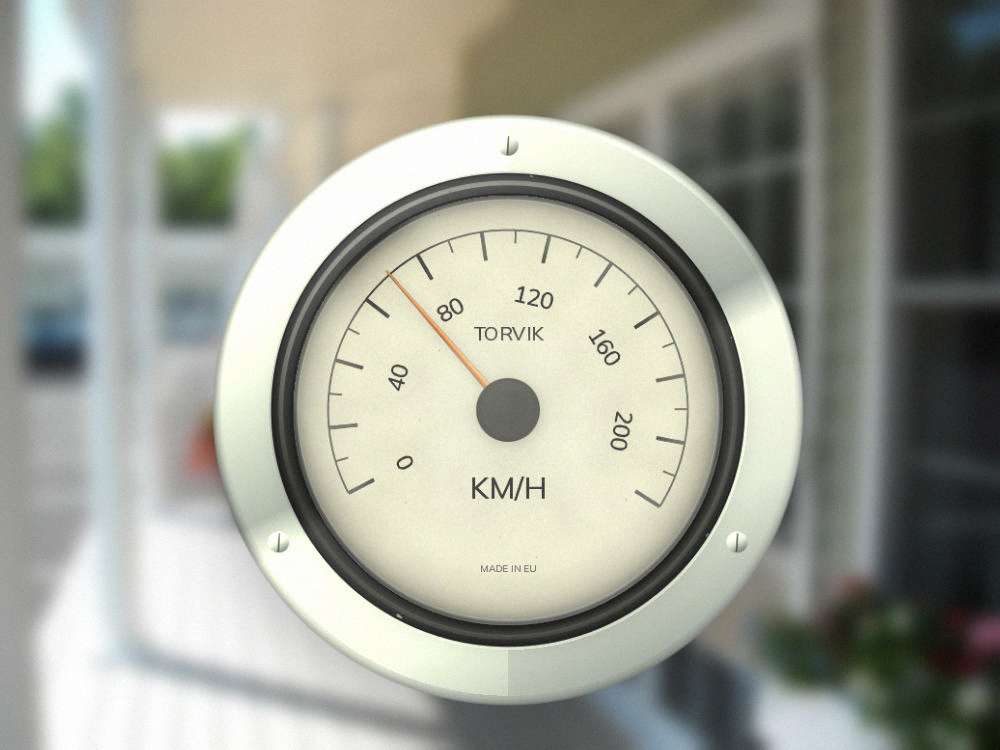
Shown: 70,km/h
